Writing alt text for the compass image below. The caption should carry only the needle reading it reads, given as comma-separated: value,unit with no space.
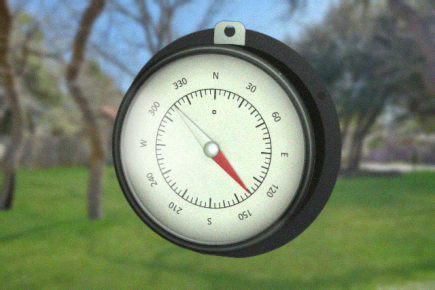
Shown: 135,°
